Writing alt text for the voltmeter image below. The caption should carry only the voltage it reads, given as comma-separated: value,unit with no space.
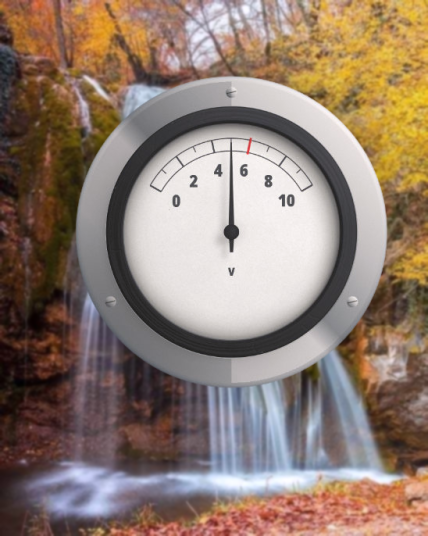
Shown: 5,V
